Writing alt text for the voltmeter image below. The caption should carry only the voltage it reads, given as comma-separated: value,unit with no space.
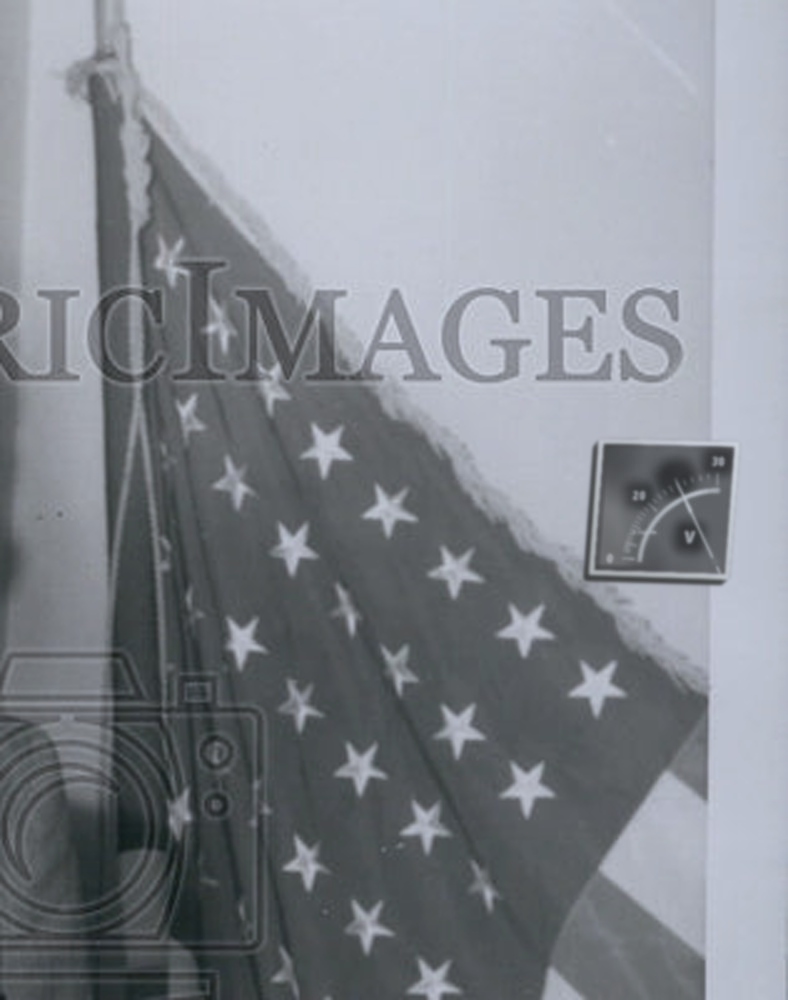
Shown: 25,V
